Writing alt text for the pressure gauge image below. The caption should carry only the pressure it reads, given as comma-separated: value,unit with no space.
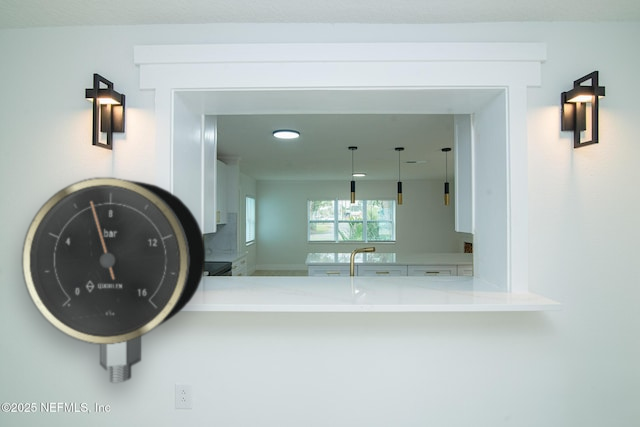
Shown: 7,bar
